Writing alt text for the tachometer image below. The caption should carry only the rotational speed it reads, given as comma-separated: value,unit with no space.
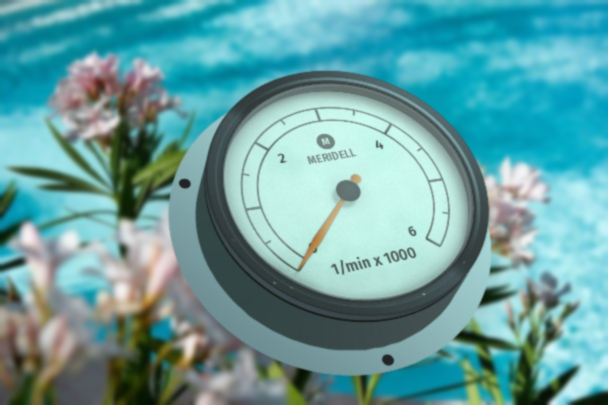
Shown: 0,rpm
